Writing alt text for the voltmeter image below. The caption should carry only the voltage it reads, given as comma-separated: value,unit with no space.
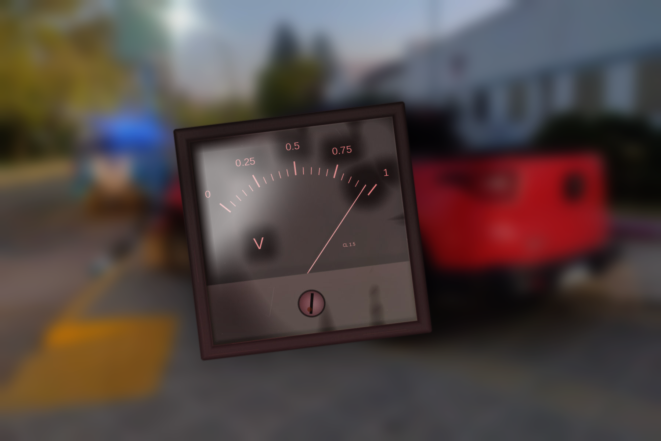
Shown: 0.95,V
